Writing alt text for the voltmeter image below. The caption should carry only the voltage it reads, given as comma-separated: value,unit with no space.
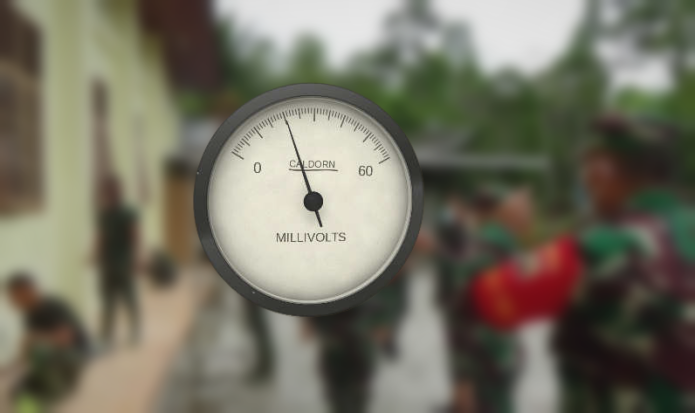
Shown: 20,mV
